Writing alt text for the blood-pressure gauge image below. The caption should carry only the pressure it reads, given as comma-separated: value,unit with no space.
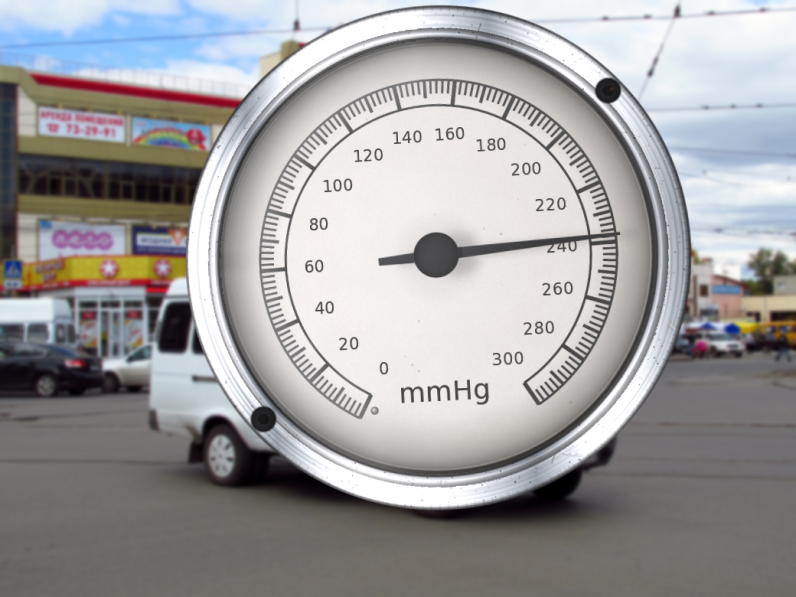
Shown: 238,mmHg
